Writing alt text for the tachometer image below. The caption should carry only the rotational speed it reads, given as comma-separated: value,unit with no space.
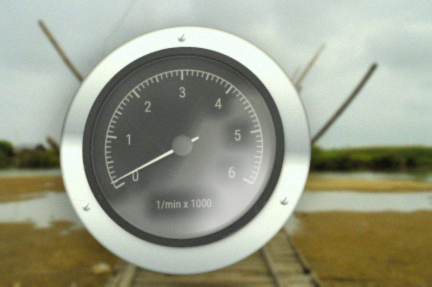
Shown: 100,rpm
